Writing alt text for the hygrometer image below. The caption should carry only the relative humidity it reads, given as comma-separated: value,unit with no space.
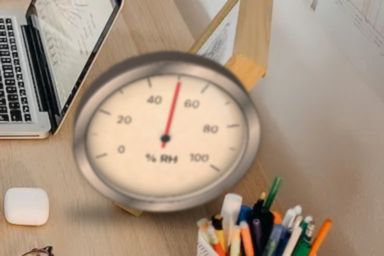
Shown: 50,%
